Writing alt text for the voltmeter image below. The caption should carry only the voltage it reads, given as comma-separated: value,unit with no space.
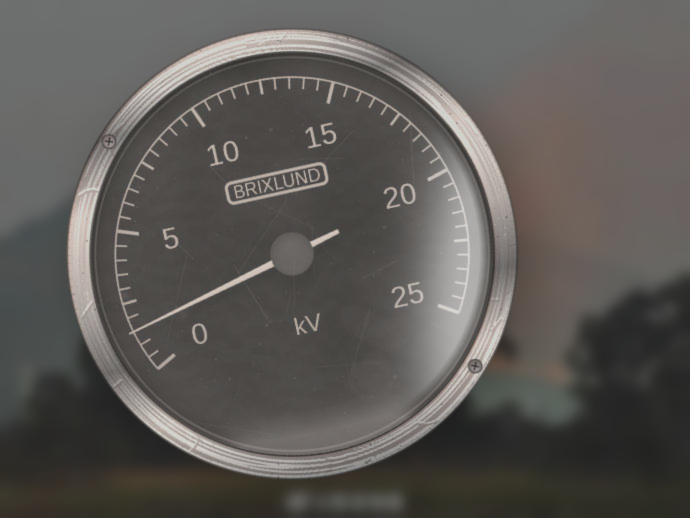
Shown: 1.5,kV
